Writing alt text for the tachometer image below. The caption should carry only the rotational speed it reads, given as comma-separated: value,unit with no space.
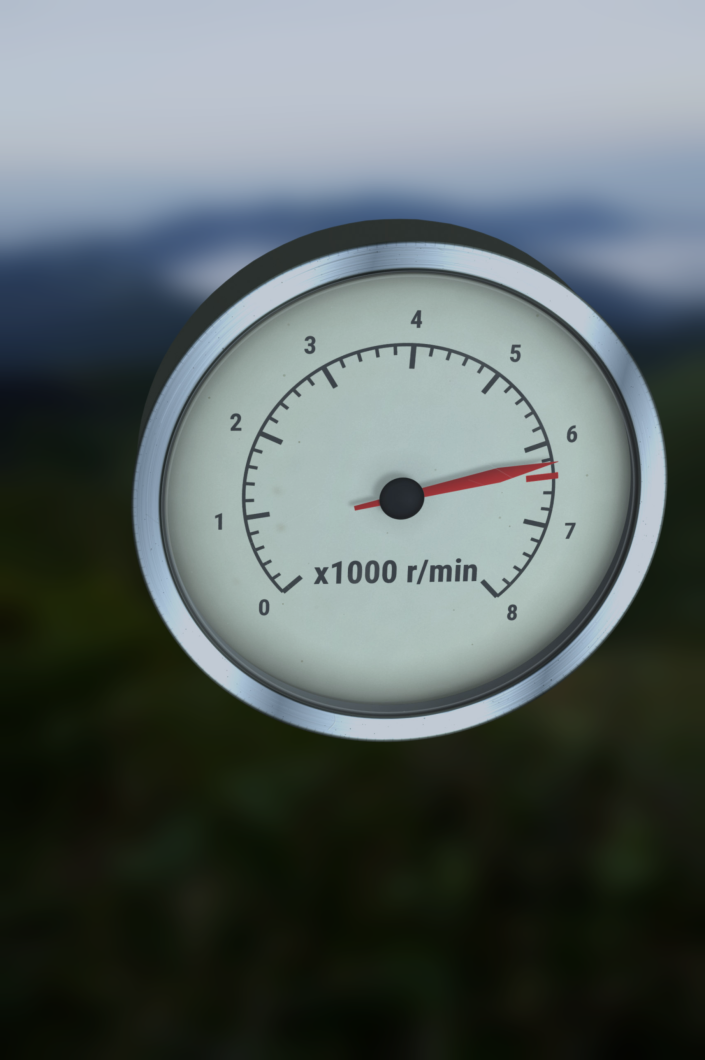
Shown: 6200,rpm
